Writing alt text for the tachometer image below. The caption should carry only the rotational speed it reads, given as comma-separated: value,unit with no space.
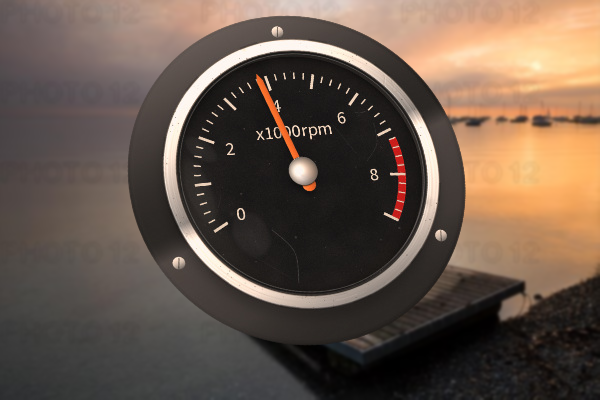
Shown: 3800,rpm
